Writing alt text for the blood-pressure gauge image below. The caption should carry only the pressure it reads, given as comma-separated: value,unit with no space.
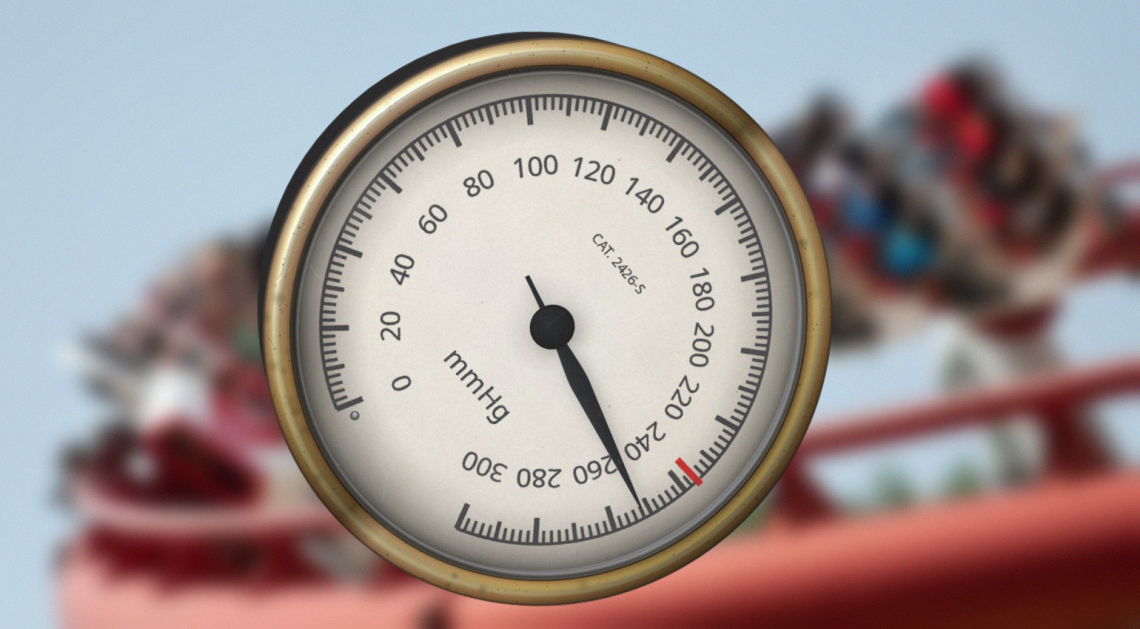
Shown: 252,mmHg
